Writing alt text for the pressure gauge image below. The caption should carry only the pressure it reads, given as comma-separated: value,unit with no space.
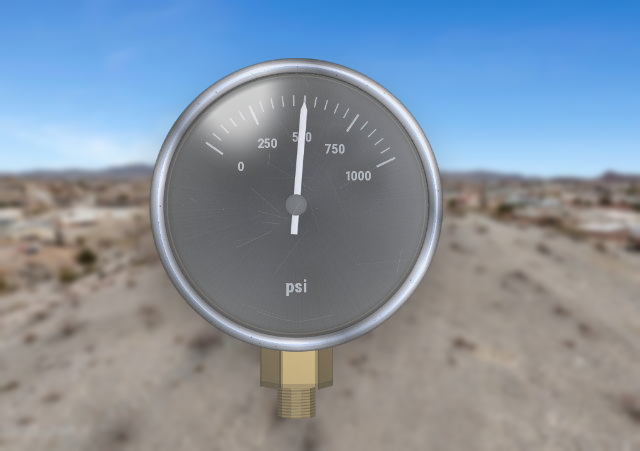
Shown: 500,psi
